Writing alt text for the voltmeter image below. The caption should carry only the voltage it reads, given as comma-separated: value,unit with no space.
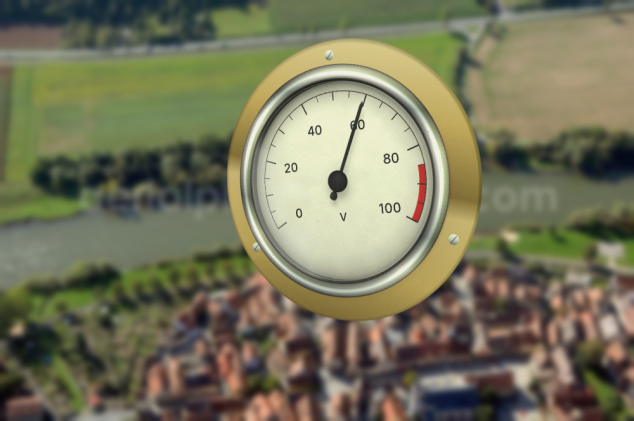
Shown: 60,V
